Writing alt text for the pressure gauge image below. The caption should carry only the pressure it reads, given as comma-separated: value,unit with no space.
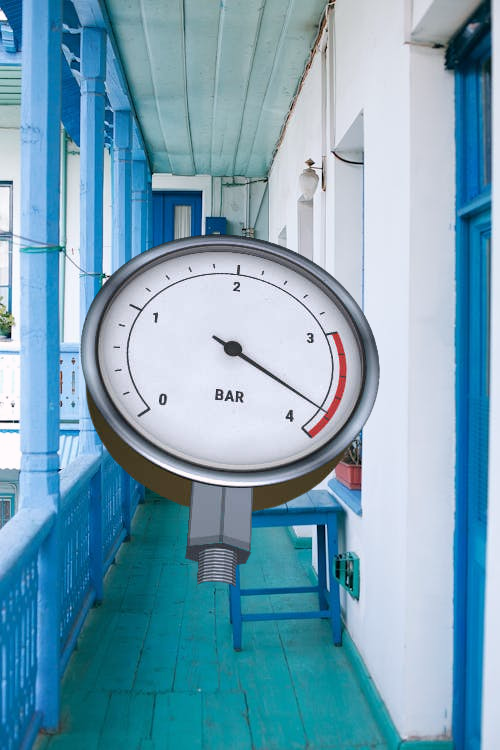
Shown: 3.8,bar
